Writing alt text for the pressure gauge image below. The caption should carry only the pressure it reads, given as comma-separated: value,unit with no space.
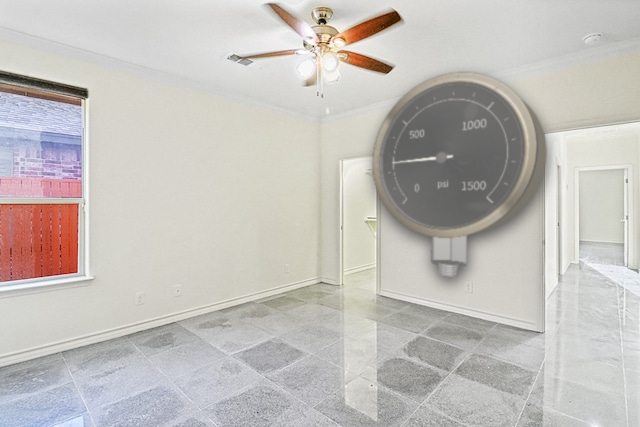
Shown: 250,psi
